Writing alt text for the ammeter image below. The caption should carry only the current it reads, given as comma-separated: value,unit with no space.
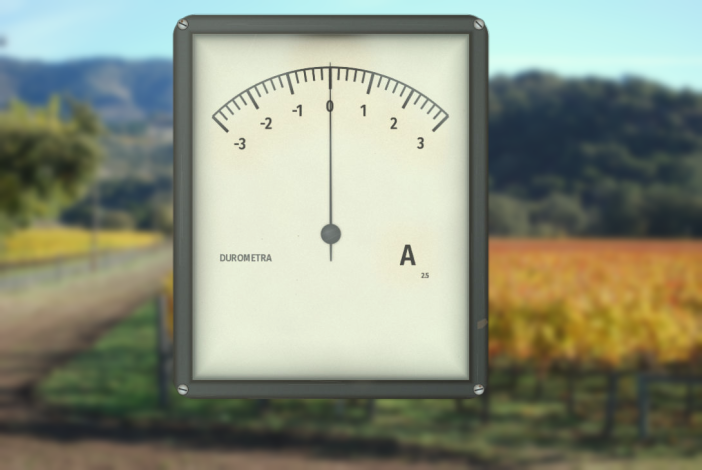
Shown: 0,A
